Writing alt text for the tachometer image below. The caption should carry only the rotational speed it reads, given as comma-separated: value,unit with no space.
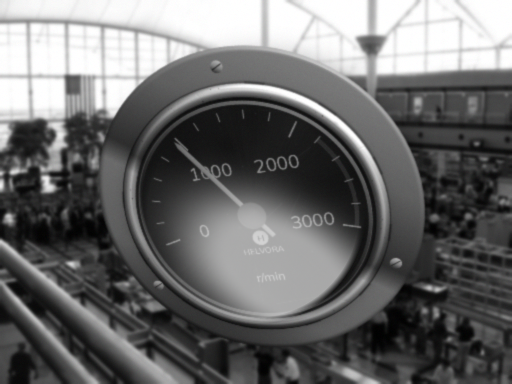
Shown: 1000,rpm
